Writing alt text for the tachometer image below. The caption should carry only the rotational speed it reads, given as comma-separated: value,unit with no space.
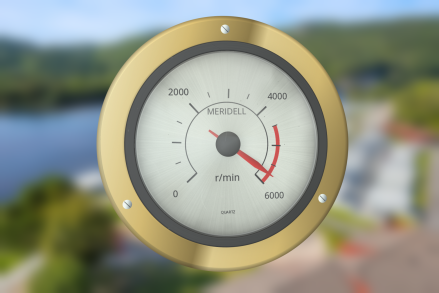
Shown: 5750,rpm
